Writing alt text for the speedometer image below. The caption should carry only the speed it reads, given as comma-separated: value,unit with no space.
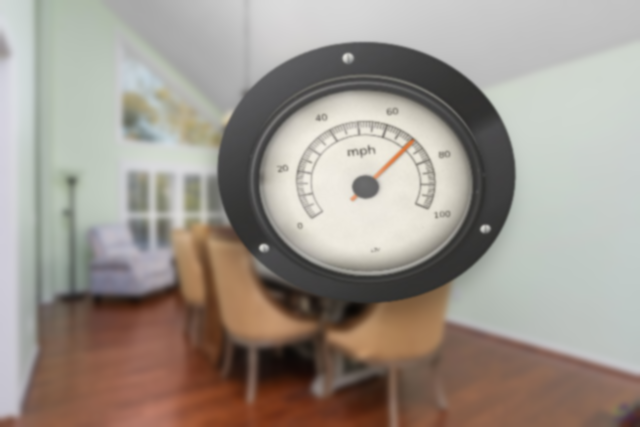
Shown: 70,mph
